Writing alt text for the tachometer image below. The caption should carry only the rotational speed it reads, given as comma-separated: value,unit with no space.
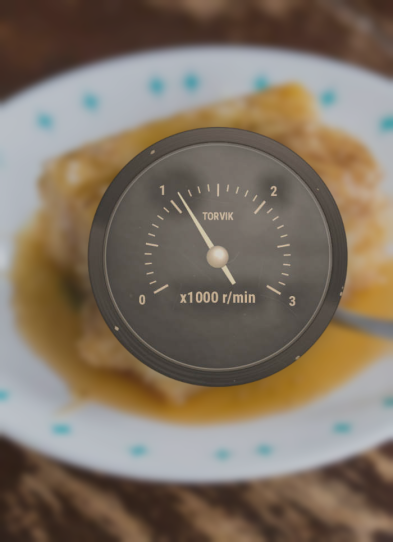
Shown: 1100,rpm
